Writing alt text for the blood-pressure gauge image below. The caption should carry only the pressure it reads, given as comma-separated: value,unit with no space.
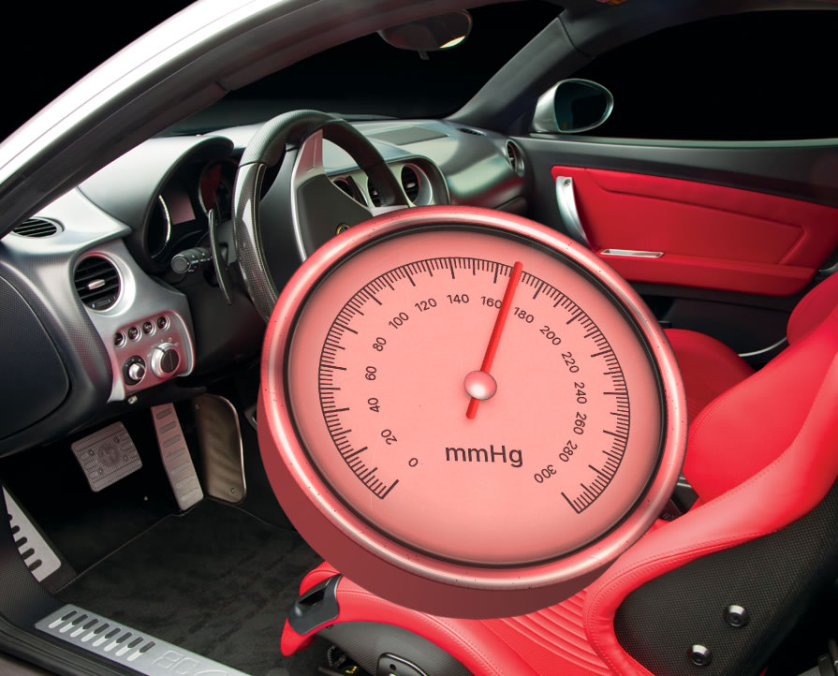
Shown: 168,mmHg
